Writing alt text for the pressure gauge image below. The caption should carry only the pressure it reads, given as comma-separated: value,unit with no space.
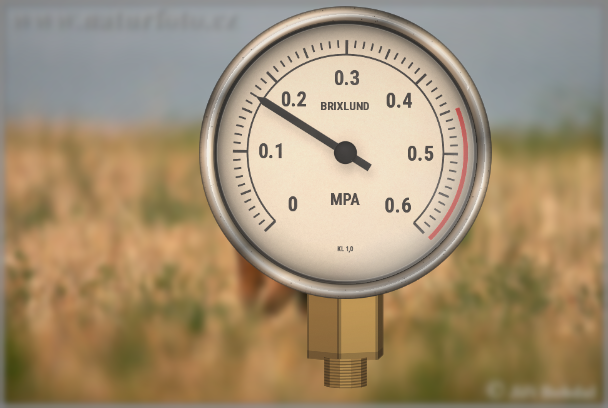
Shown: 0.17,MPa
